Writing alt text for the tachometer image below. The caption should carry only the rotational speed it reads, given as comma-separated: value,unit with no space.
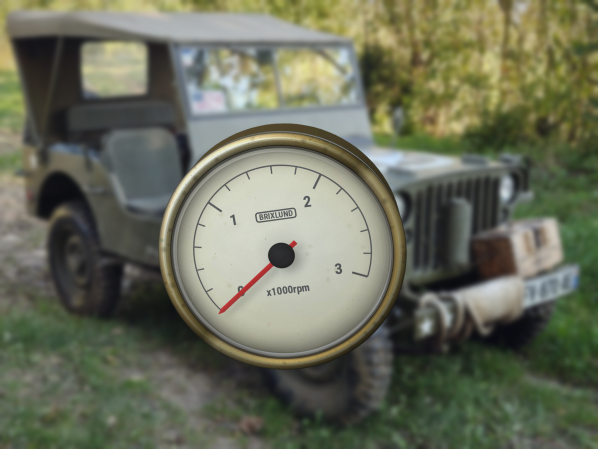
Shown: 0,rpm
